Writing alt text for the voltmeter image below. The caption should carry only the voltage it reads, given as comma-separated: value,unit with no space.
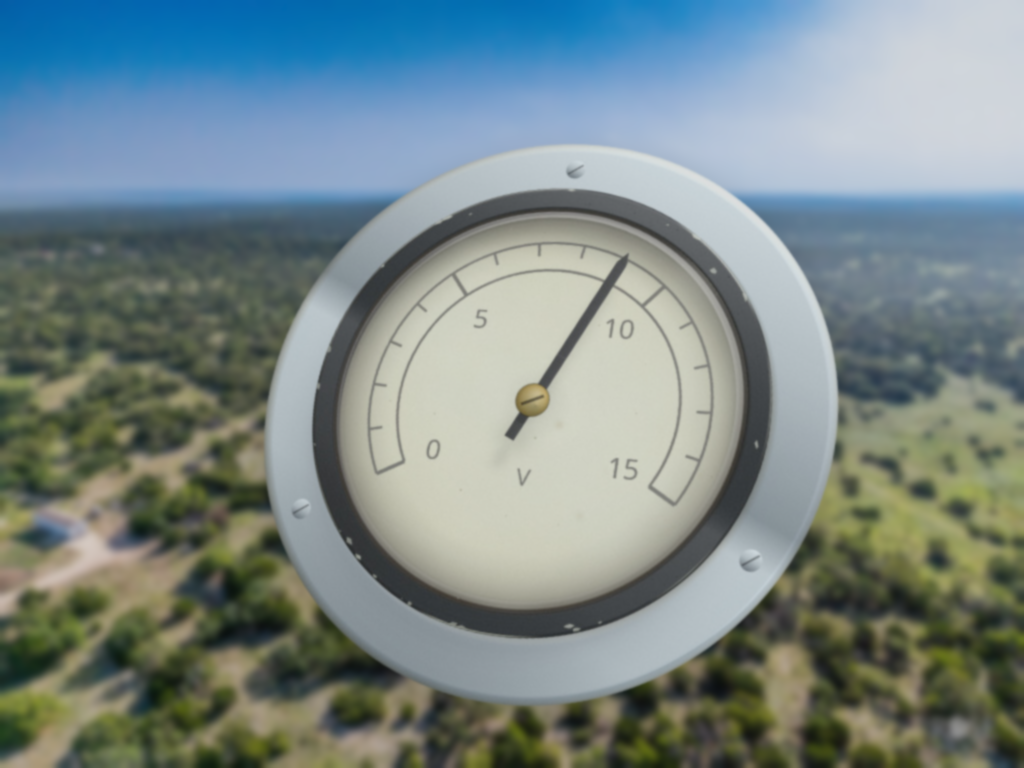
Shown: 9,V
